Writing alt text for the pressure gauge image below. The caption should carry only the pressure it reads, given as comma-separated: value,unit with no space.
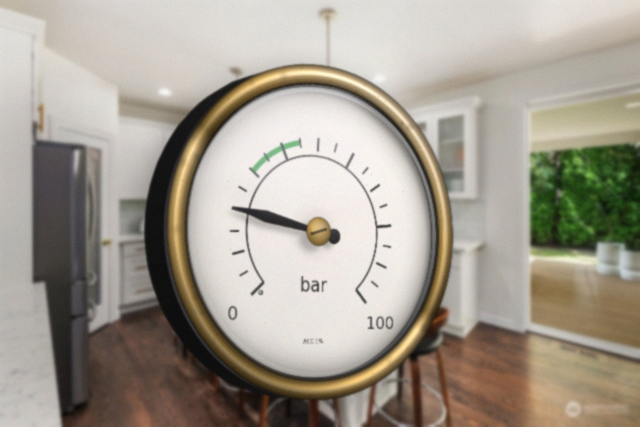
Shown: 20,bar
